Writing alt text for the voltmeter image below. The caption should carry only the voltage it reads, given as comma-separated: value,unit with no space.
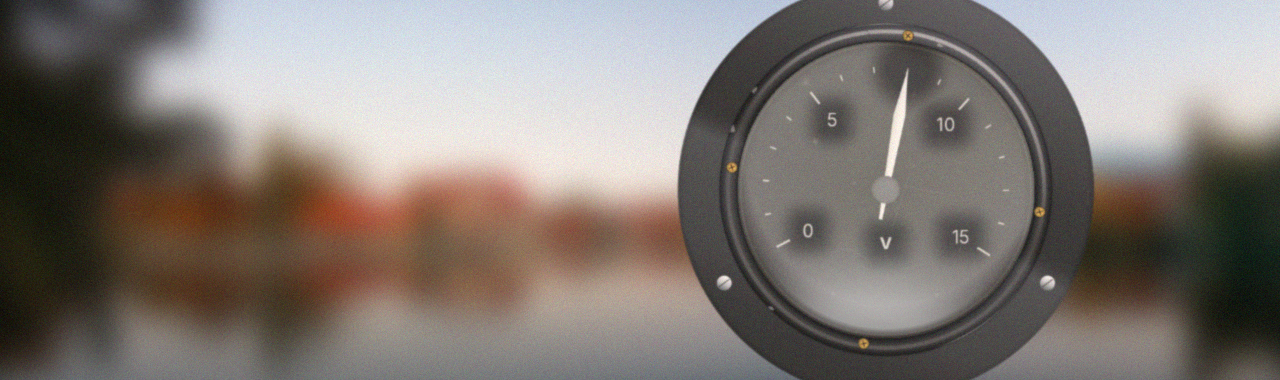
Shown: 8,V
